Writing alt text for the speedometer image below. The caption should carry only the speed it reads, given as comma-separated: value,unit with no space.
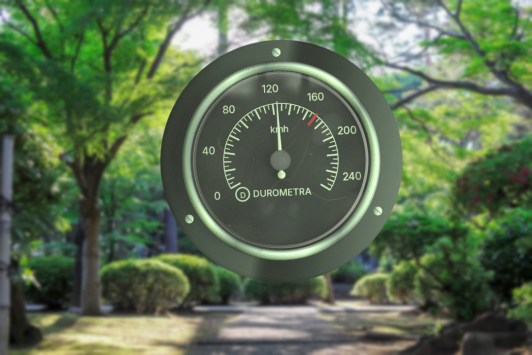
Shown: 125,km/h
